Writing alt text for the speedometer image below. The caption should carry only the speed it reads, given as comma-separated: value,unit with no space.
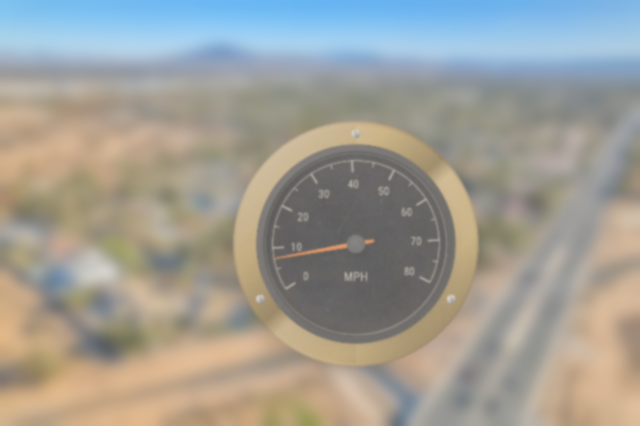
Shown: 7.5,mph
